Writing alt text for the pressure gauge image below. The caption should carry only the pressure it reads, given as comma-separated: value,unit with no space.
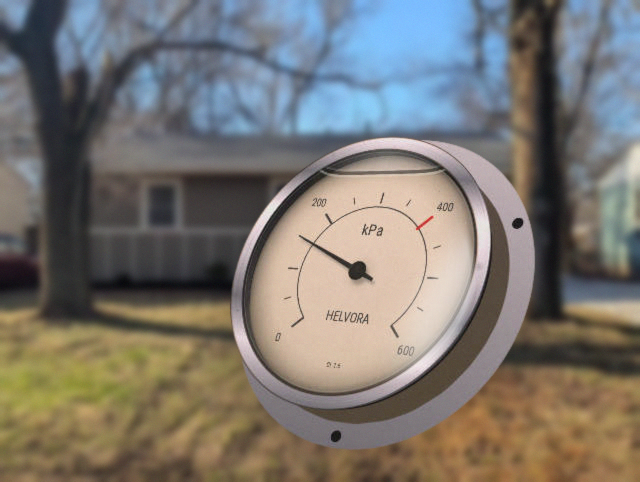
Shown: 150,kPa
